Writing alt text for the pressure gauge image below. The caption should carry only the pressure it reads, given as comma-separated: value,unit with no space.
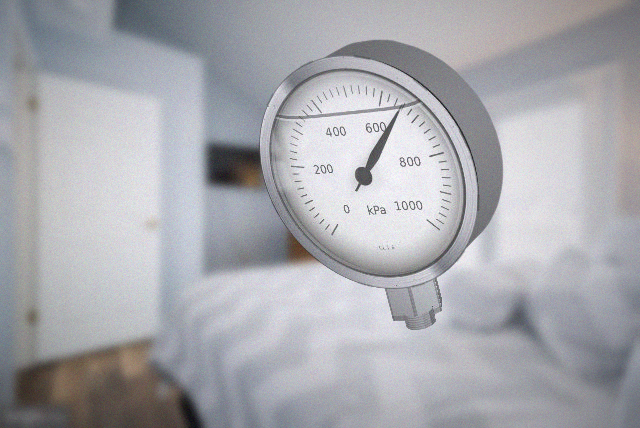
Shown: 660,kPa
